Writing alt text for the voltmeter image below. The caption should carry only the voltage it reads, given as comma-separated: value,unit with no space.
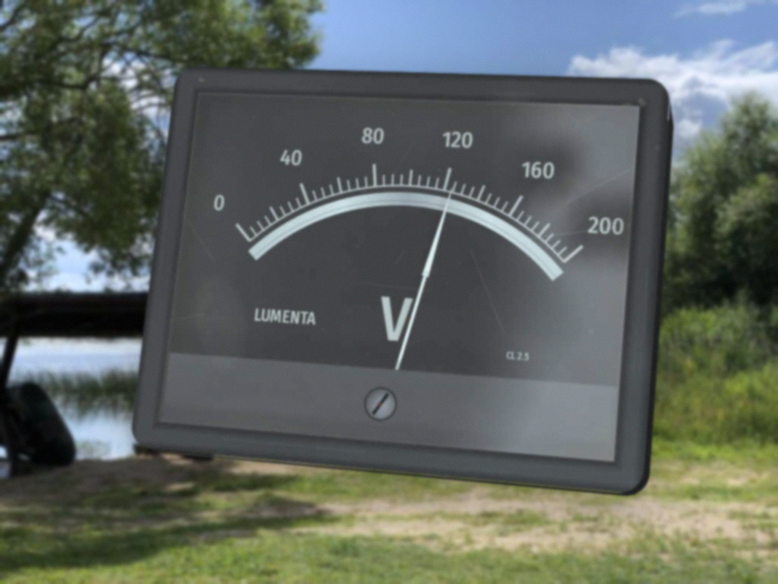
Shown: 125,V
